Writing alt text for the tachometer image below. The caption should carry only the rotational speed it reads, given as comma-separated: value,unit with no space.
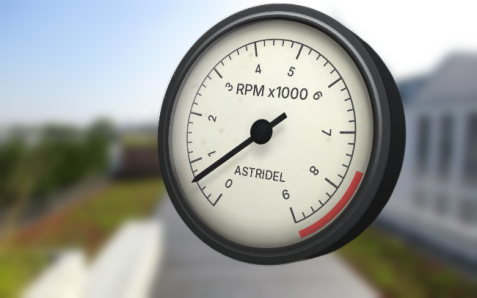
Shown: 600,rpm
